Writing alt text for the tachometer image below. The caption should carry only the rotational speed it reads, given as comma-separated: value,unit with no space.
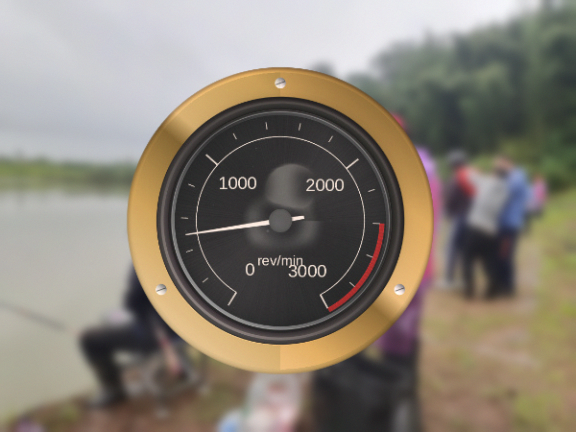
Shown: 500,rpm
